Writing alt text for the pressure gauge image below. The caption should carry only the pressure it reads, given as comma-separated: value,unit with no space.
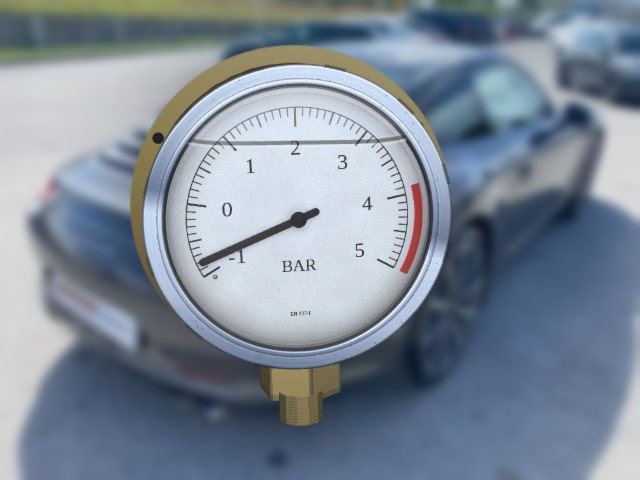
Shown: -0.8,bar
